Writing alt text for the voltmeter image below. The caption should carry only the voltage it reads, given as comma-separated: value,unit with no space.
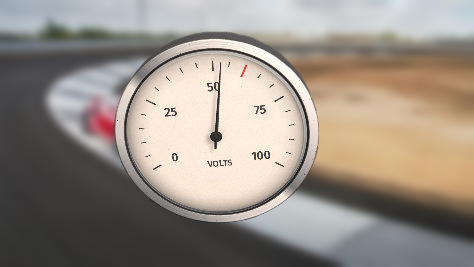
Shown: 52.5,V
